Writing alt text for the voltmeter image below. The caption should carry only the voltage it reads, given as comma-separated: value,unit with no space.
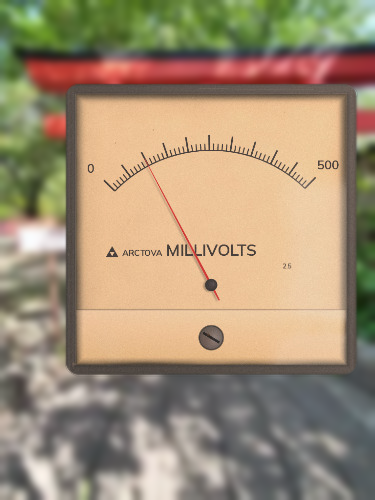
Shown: 100,mV
